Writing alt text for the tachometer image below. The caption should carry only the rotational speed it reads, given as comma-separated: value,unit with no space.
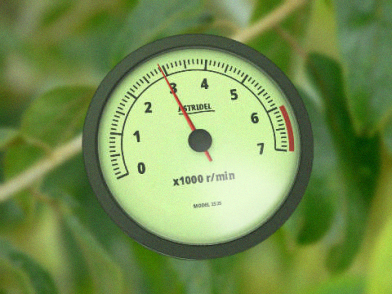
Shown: 2900,rpm
